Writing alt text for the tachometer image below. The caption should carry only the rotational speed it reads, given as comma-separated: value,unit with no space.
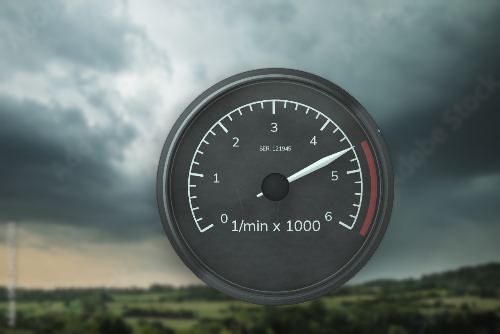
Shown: 4600,rpm
